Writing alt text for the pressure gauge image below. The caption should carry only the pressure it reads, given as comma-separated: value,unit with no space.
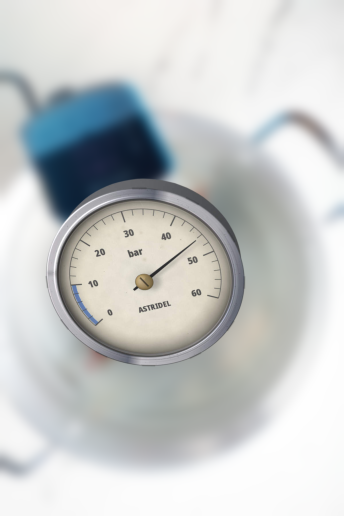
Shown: 46,bar
